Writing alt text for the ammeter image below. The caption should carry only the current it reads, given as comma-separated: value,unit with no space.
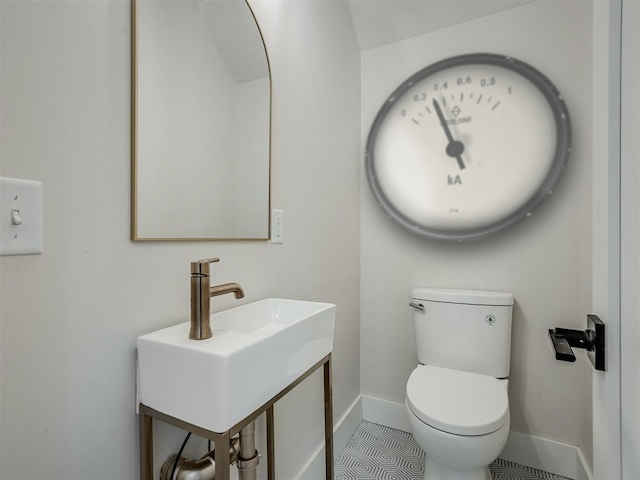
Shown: 0.3,kA
